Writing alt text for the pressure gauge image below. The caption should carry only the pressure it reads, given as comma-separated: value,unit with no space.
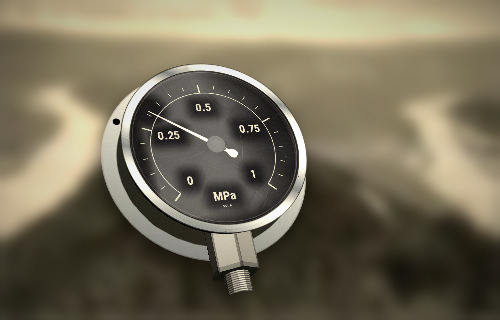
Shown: 0.3,MPa
